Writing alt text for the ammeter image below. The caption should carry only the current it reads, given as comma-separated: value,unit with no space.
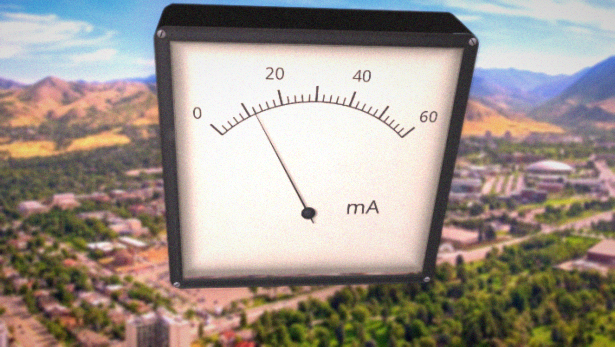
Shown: 12,mA
